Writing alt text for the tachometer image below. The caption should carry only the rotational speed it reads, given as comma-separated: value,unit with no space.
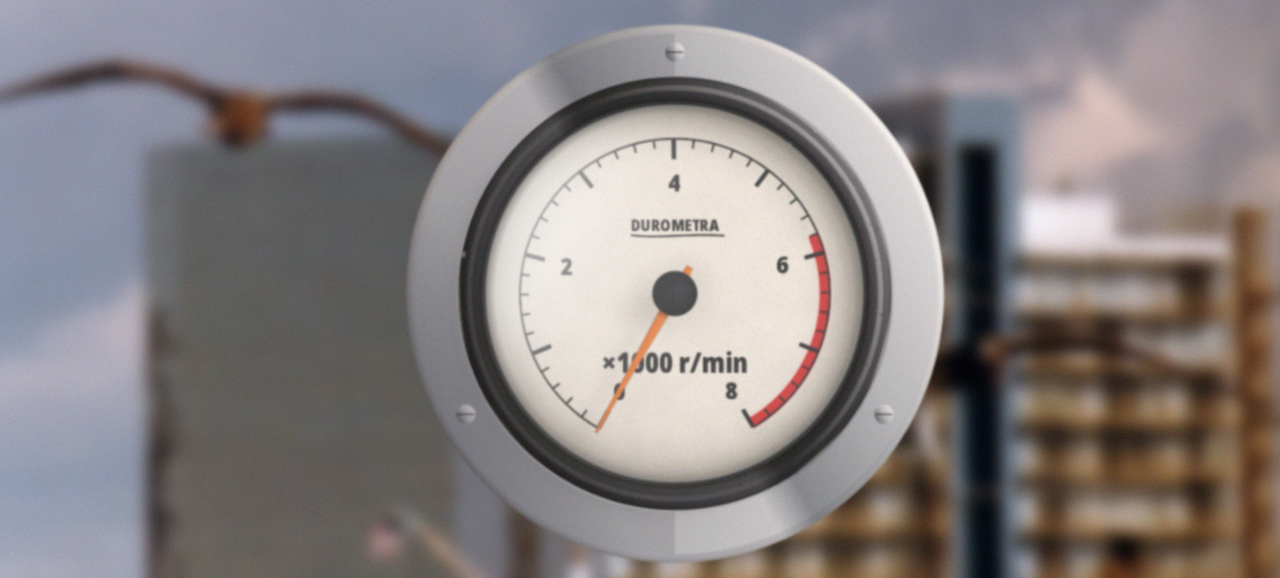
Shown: 0,rpm
